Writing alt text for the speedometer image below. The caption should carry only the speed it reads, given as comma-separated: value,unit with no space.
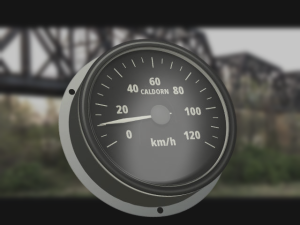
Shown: 10,km/h
